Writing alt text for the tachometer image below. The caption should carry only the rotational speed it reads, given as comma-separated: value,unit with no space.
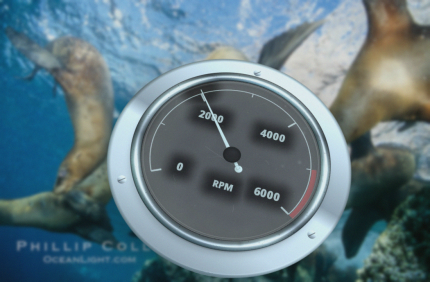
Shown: 2000,rpm
